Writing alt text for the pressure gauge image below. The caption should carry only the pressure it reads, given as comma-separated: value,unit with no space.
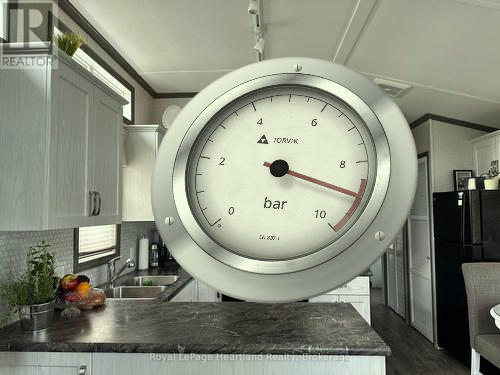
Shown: 9,bar
